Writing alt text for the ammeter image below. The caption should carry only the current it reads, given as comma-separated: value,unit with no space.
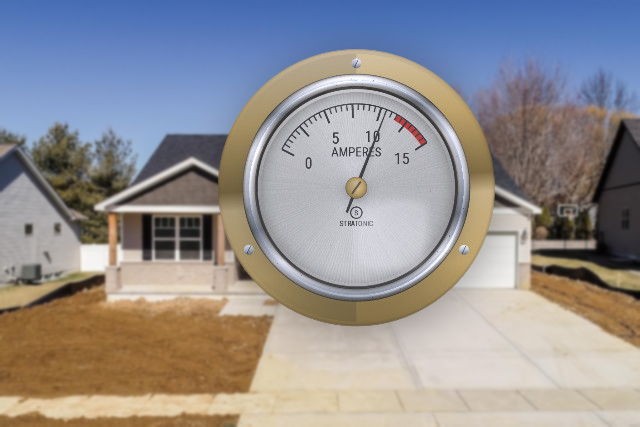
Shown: 10.5,A
